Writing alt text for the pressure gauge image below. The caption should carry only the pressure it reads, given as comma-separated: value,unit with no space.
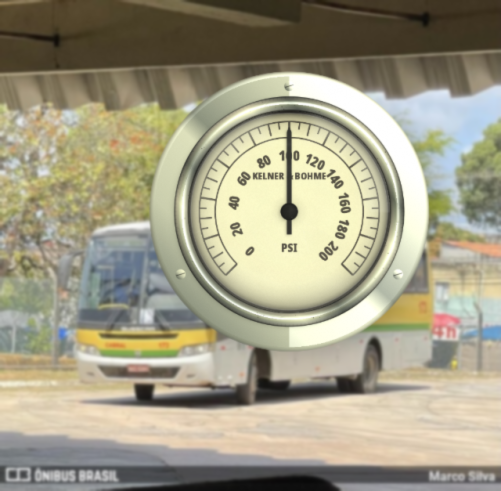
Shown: 100,psi
